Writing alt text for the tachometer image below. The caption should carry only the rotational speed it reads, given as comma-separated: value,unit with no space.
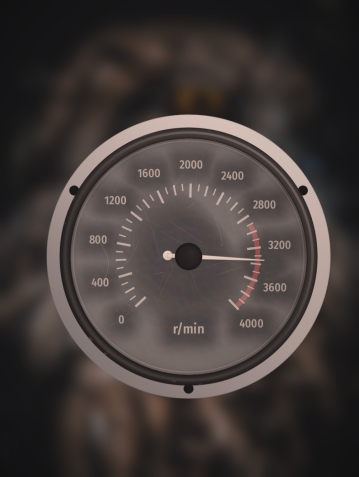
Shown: 3350,rpm
